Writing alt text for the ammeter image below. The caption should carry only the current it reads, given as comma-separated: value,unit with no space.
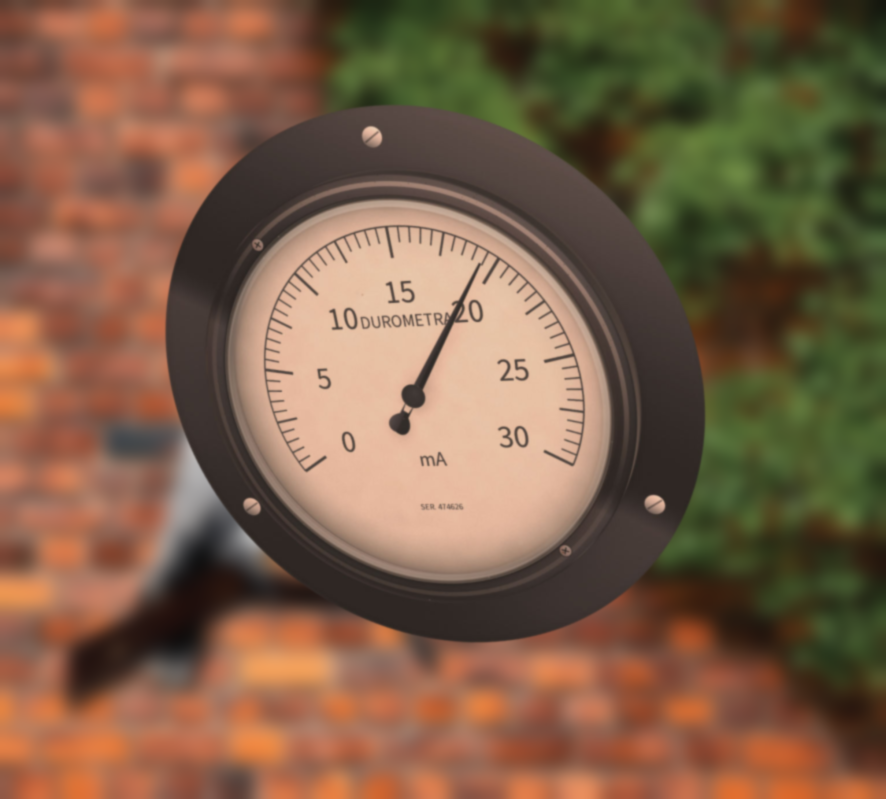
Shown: 19.5,mA
